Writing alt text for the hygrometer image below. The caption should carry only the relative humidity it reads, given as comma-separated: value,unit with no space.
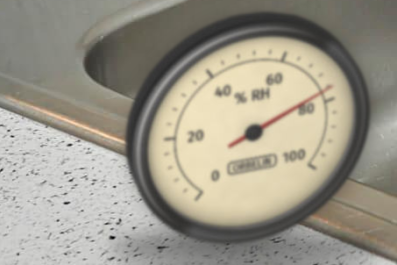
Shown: 76,%
